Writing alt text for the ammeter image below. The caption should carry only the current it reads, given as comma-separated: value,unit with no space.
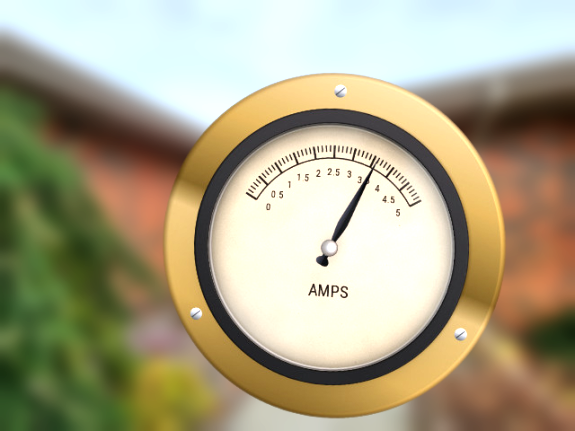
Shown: 3.6,A
